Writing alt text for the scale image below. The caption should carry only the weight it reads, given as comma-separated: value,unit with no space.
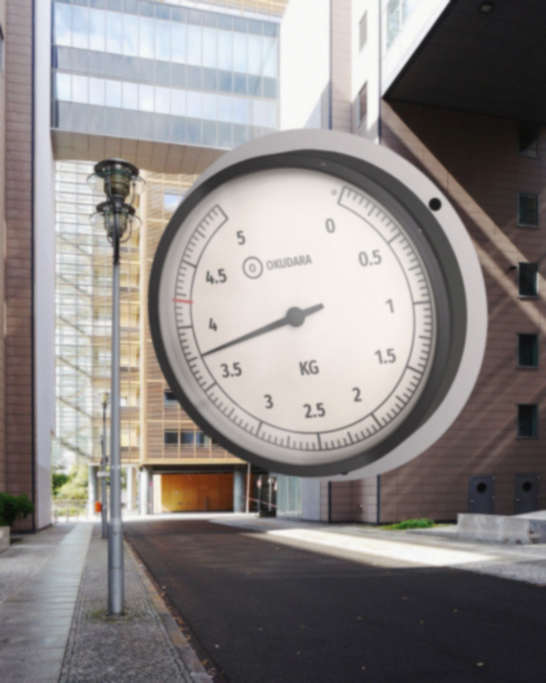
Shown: 3.75,kg
